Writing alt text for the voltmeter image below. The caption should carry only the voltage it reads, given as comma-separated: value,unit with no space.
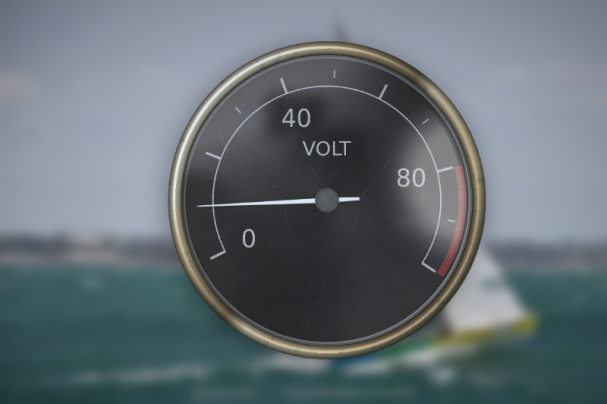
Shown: 10,V
